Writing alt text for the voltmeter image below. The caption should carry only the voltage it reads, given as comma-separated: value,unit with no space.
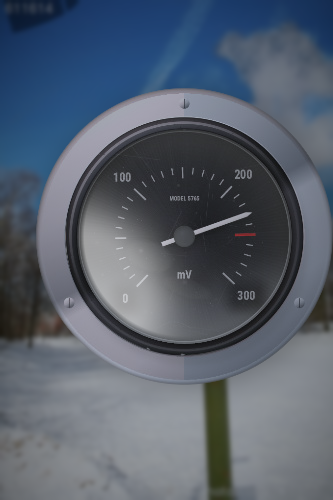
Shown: 230,mV
